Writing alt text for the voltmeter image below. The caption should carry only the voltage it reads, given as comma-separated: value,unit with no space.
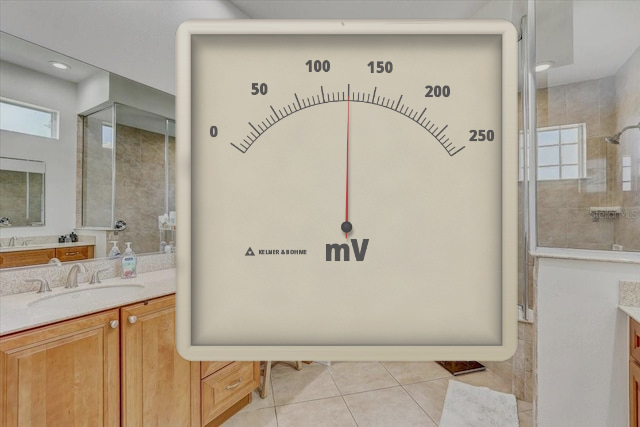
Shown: 125,mV
